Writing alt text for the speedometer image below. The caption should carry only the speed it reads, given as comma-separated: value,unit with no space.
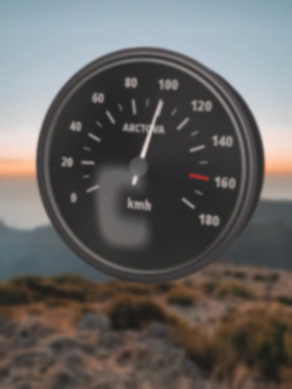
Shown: 100,km/h
